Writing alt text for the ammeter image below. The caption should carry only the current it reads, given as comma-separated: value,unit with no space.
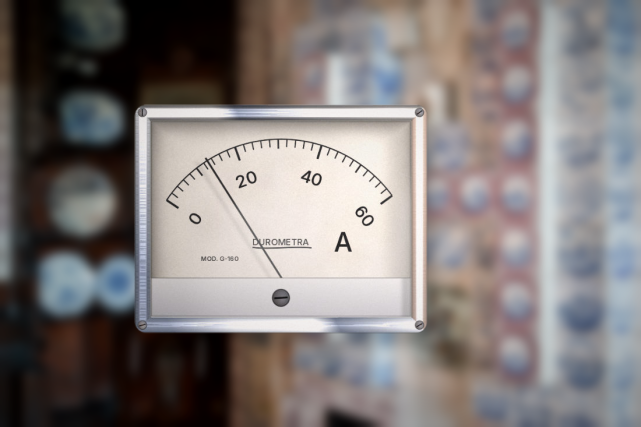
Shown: 13,A
